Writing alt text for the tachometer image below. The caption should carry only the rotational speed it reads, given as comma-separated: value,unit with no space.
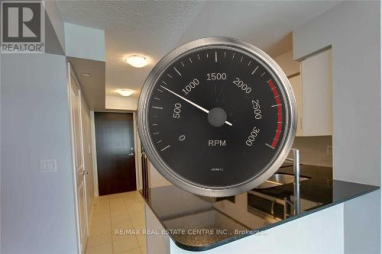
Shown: 750,rpm
